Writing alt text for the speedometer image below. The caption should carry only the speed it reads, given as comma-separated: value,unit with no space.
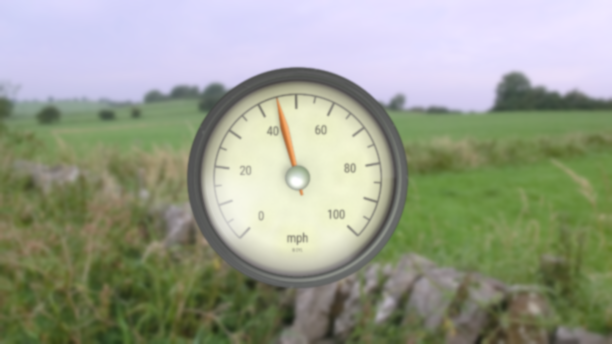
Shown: 45,mph
